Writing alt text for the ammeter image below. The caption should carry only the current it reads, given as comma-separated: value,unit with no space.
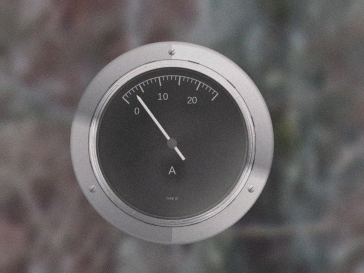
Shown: 3,A
